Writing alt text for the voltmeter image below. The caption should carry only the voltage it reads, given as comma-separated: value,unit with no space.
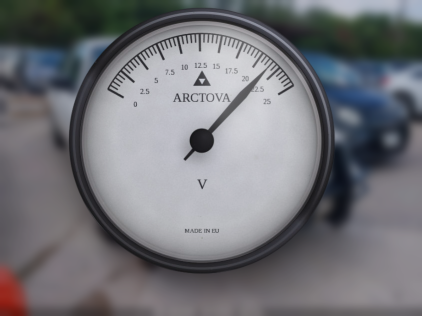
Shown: 21.5,V
